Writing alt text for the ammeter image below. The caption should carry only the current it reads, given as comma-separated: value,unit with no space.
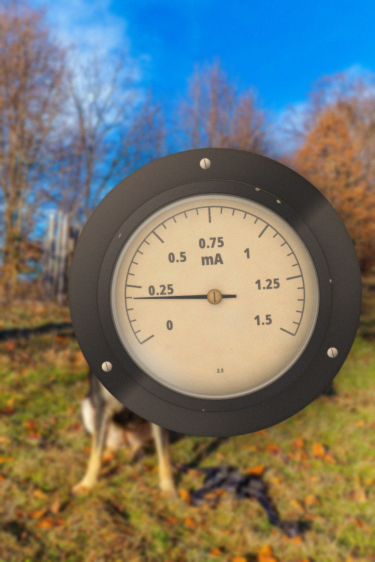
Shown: 0.2,mA
